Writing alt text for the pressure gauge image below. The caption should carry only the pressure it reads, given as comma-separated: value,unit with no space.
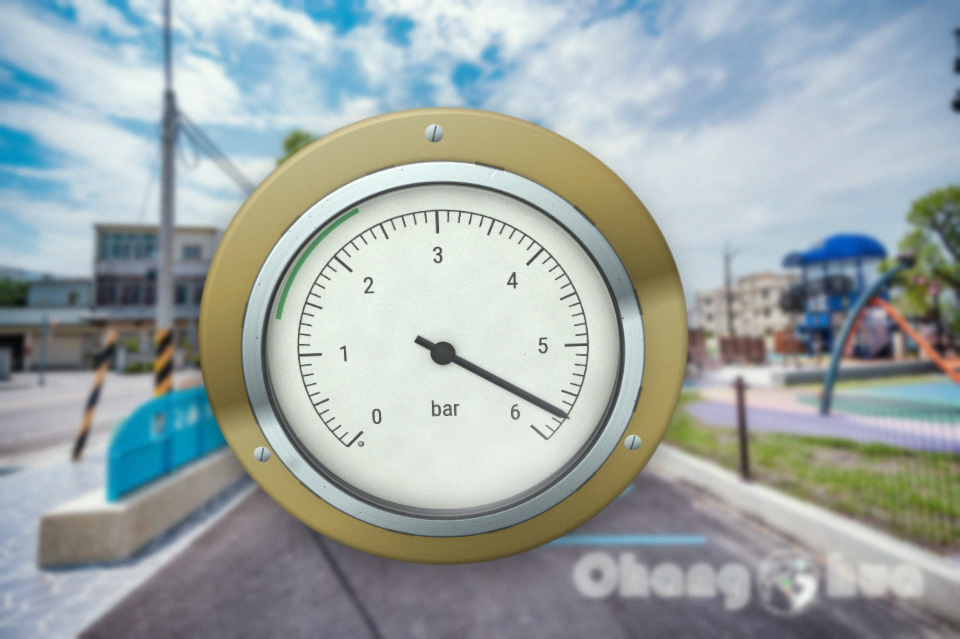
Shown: 5.7,bar
